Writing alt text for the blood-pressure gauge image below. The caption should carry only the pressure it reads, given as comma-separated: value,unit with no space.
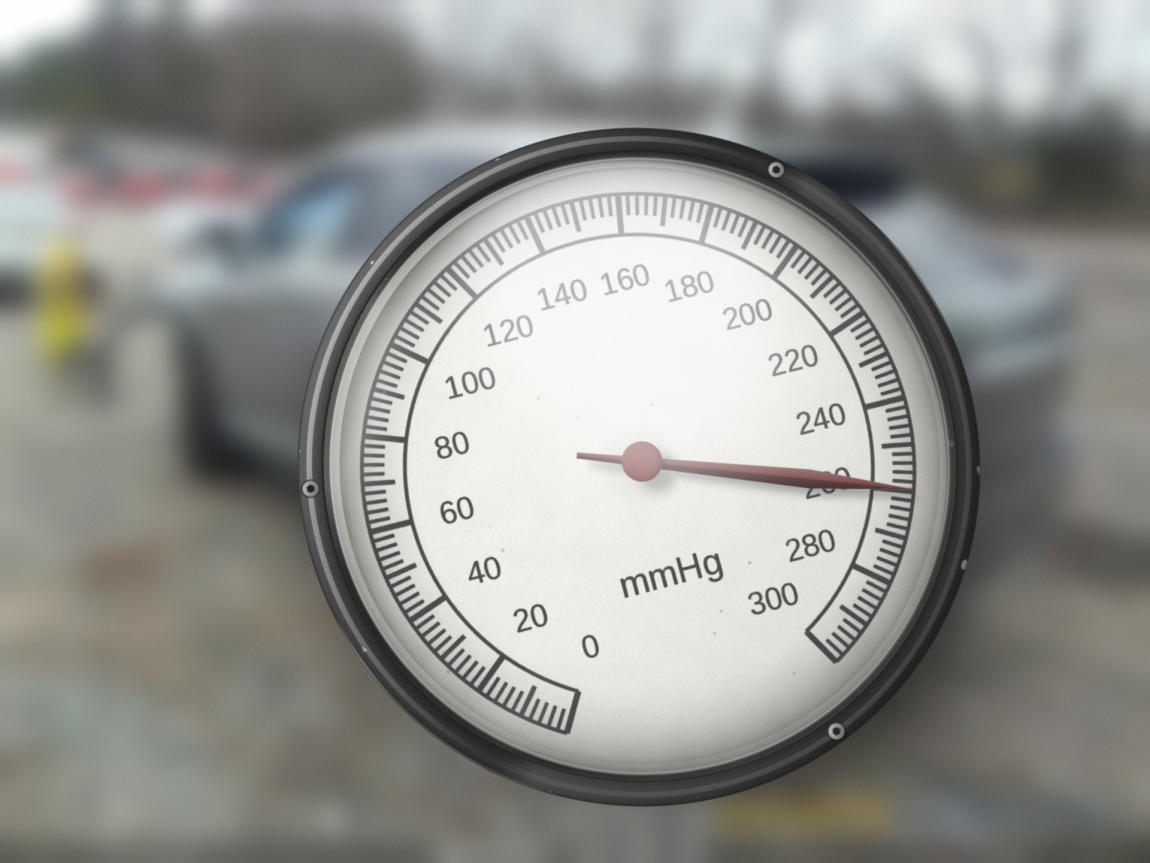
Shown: 260,mmHg
